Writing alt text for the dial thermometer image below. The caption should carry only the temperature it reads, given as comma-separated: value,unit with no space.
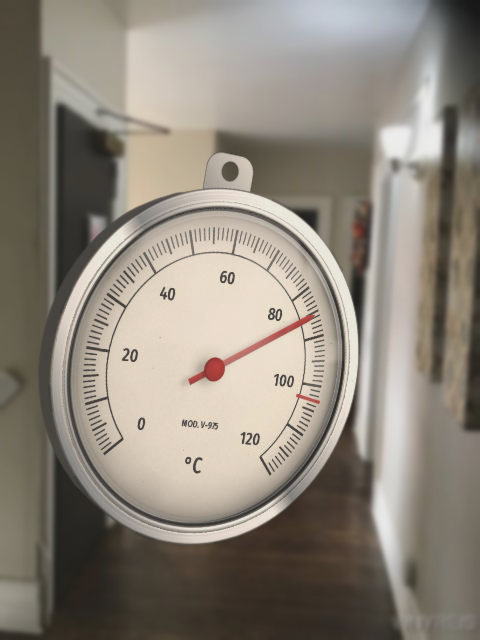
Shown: 85,°C
